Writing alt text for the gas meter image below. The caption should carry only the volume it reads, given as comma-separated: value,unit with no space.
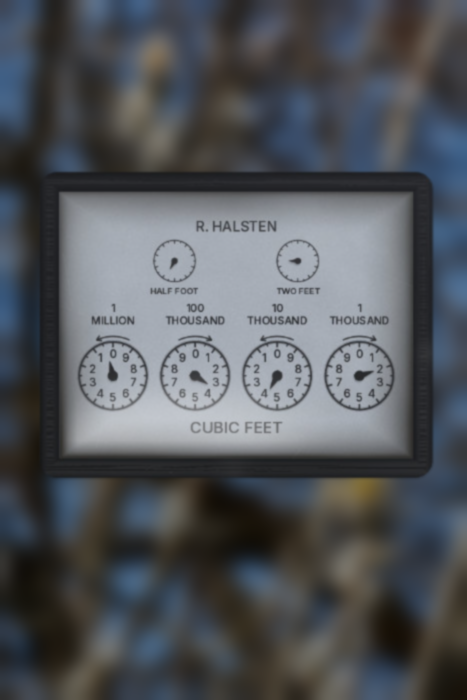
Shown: 34200,ft³
